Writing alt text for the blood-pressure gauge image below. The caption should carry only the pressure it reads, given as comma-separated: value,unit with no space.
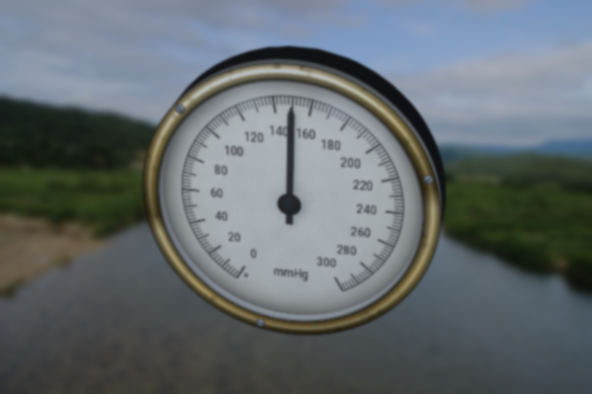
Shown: 150,mmHg
